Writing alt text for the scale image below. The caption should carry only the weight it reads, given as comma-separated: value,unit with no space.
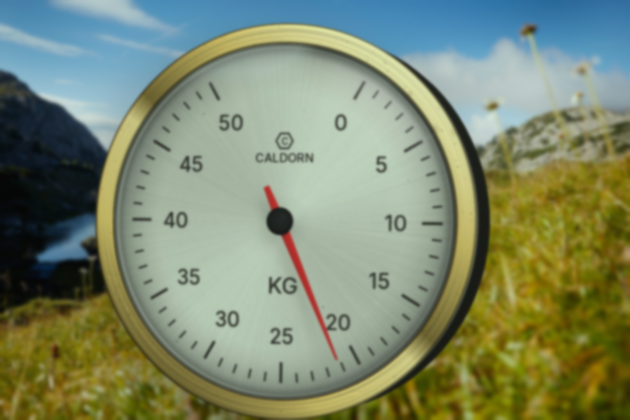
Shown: 21,kg
